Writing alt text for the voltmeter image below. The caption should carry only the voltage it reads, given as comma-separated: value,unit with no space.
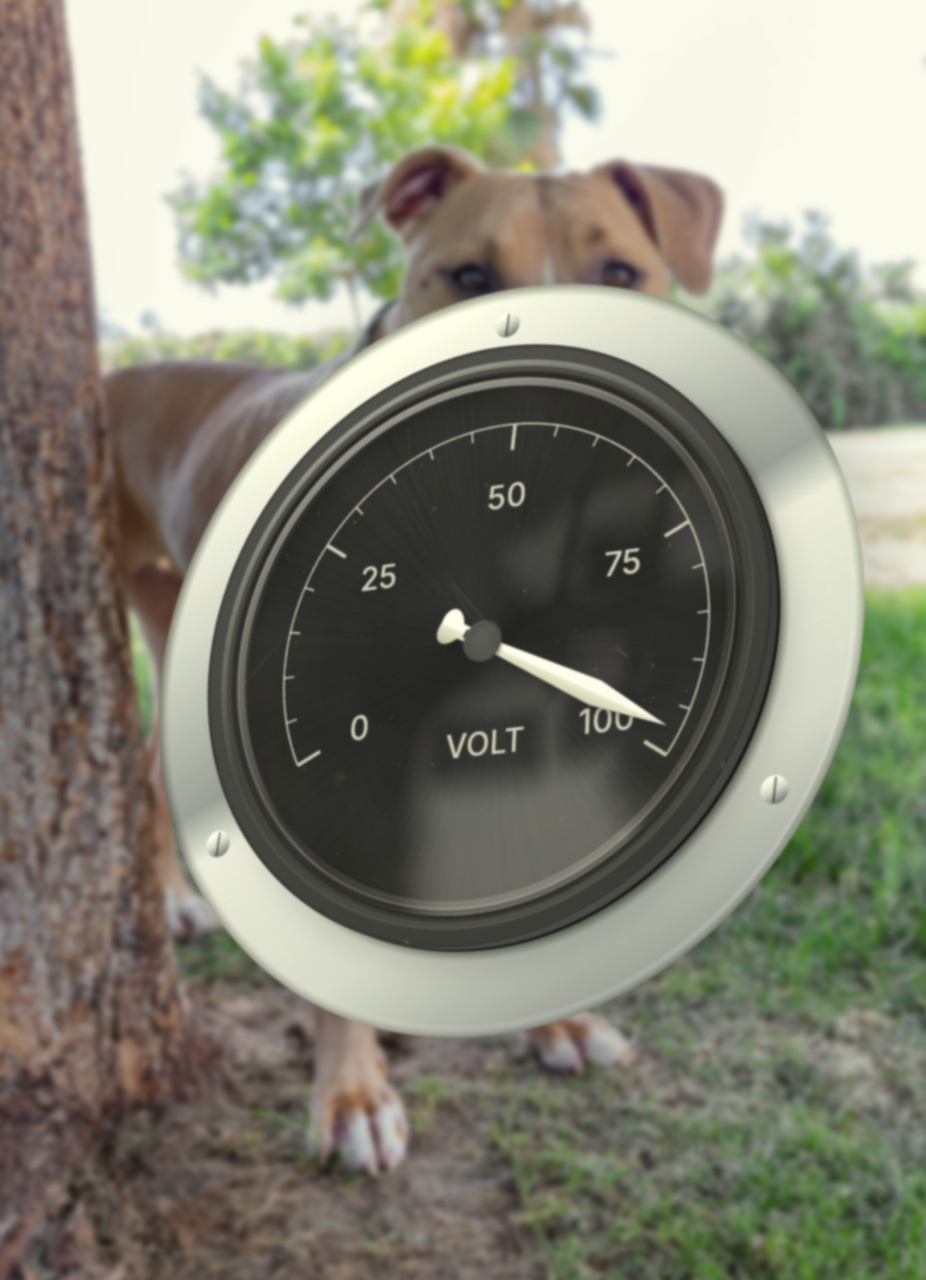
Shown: 97.5,V
